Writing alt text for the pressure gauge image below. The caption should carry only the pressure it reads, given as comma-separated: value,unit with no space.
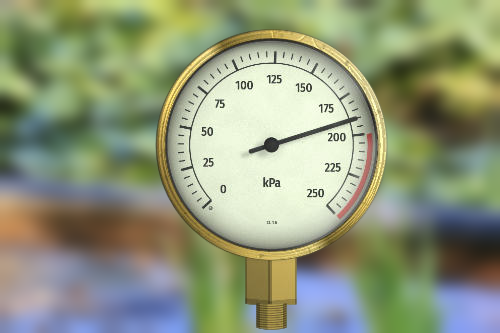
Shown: 190,kPa
